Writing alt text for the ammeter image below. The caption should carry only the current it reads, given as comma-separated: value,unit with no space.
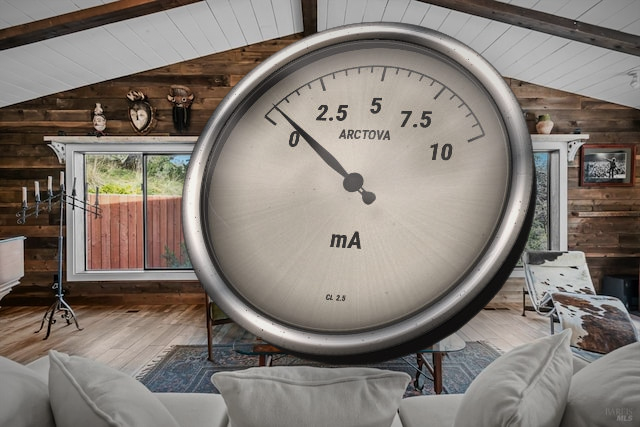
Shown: 0.5,mA
